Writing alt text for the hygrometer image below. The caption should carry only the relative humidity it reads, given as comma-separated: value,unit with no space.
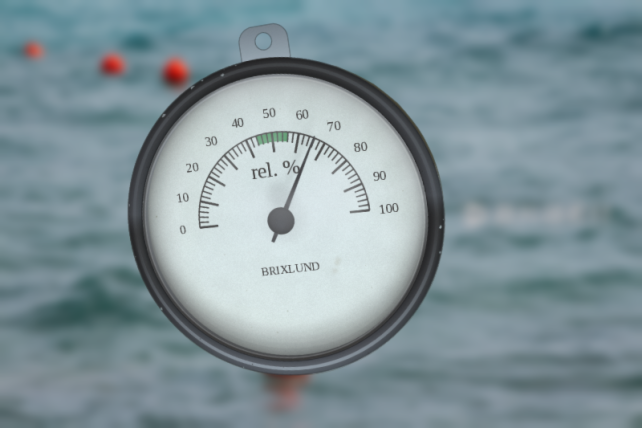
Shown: 66,%
